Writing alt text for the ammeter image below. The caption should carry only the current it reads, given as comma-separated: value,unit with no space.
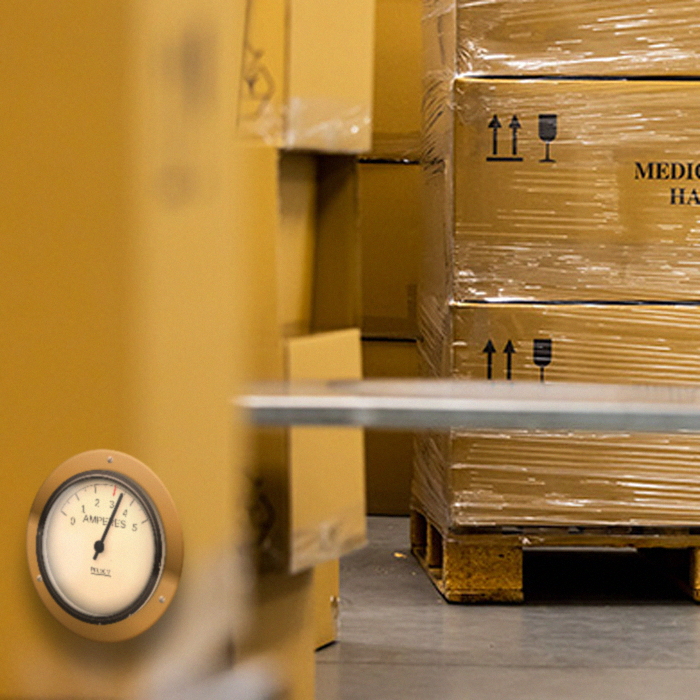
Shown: 3.5,A
